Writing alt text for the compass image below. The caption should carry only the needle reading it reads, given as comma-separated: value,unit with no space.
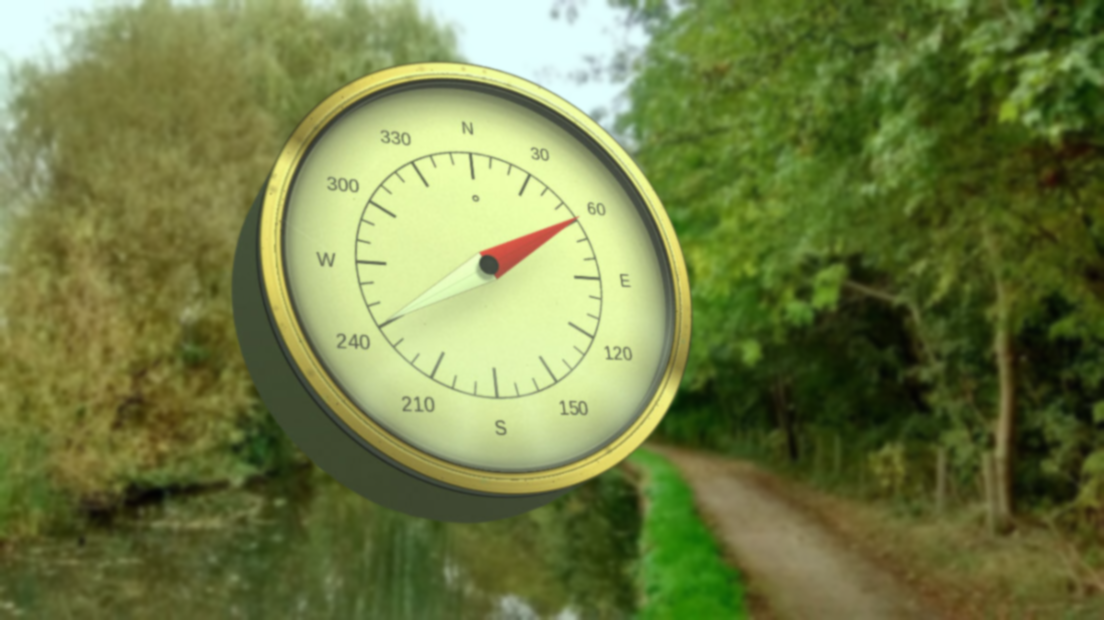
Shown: 60,°
